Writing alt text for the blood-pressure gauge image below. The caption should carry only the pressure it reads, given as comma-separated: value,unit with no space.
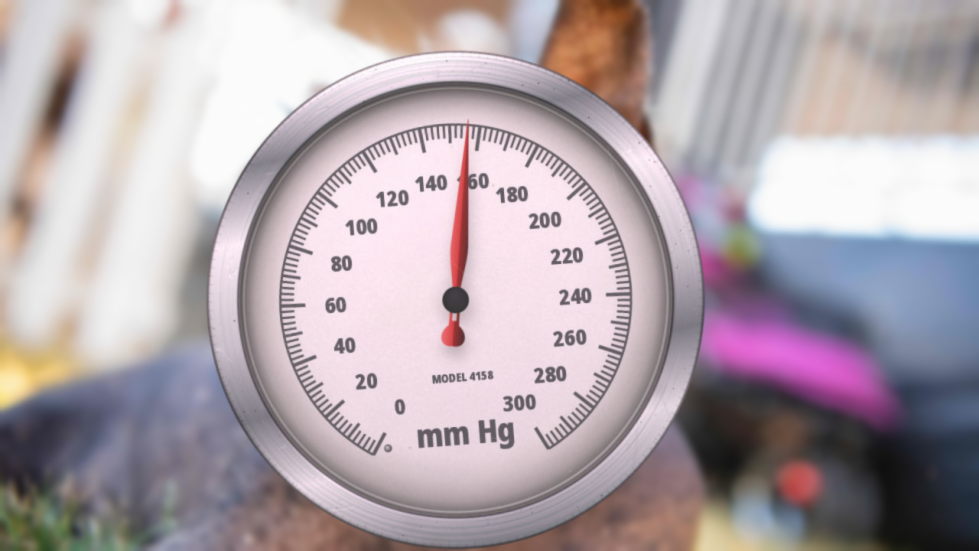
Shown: 156,mmHg
